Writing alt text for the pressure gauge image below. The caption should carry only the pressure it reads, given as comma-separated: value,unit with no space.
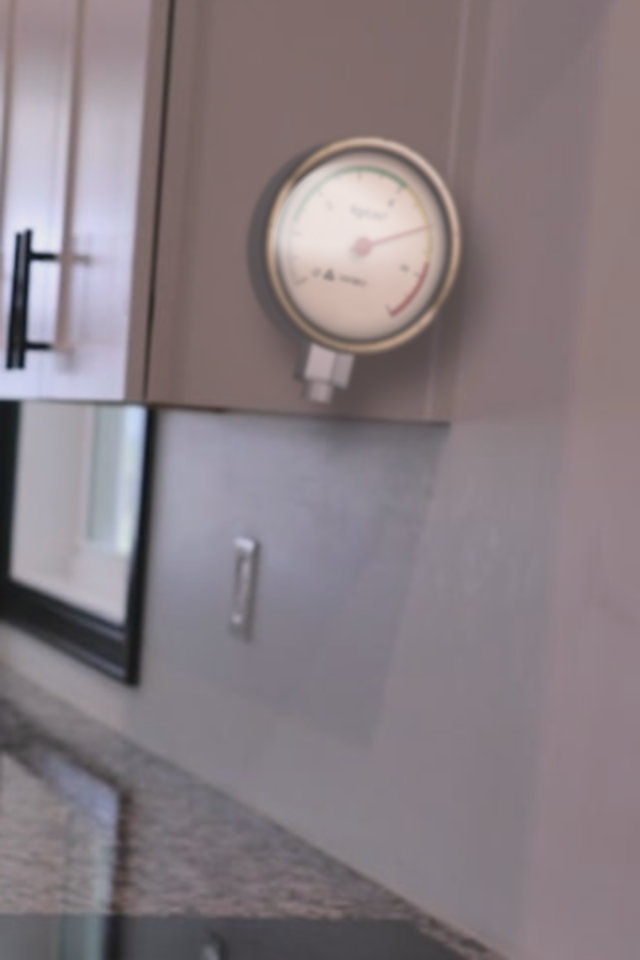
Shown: 5,kg/cm²
